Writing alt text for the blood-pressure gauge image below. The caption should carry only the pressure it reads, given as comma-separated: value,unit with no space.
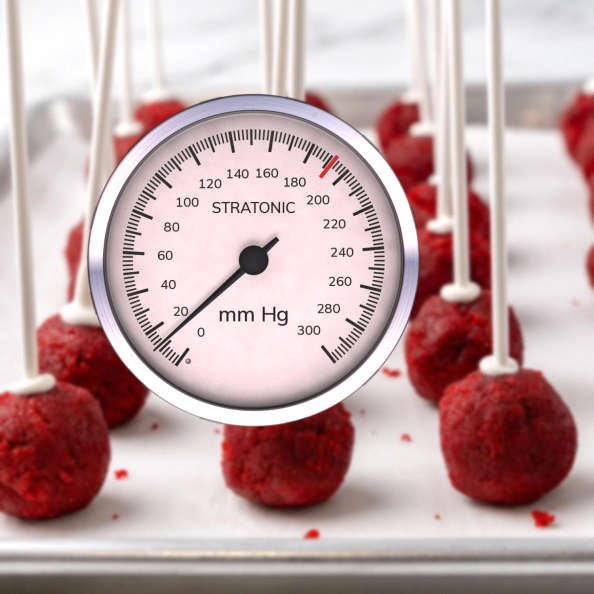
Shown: 12,mmHg
